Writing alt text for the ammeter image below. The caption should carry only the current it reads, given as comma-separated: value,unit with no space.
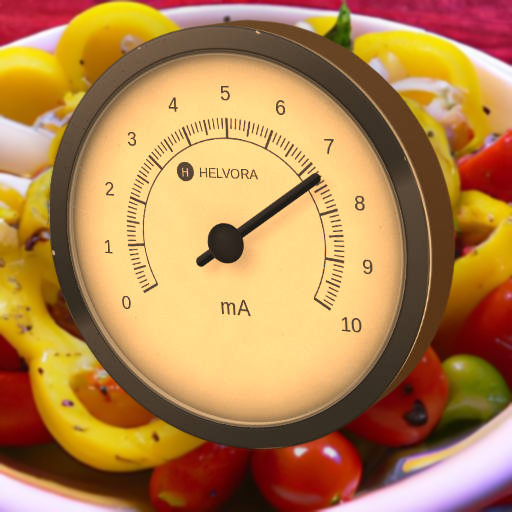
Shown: 7.3,mA
